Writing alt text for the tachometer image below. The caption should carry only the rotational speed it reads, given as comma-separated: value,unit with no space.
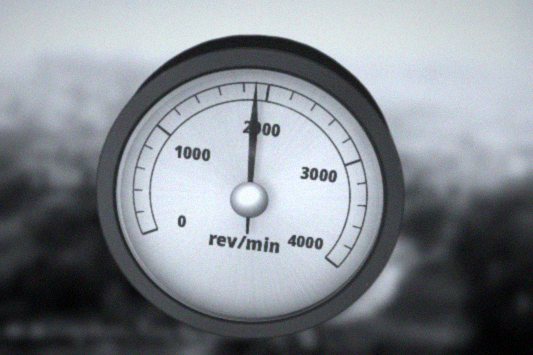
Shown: 1900,rpm
